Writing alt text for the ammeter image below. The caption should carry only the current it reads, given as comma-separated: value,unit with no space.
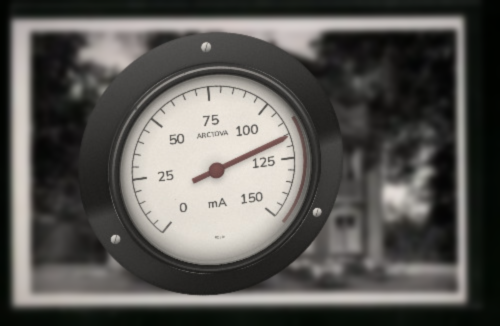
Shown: 115,mA
